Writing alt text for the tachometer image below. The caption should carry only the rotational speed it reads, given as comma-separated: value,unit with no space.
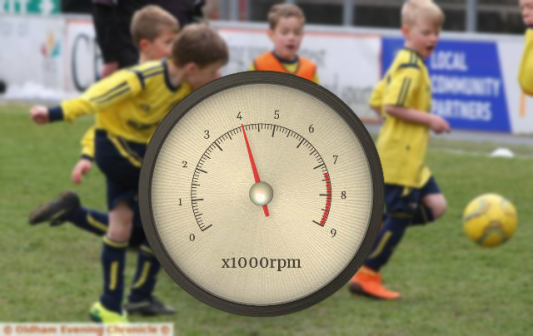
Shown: 4000,rpm
